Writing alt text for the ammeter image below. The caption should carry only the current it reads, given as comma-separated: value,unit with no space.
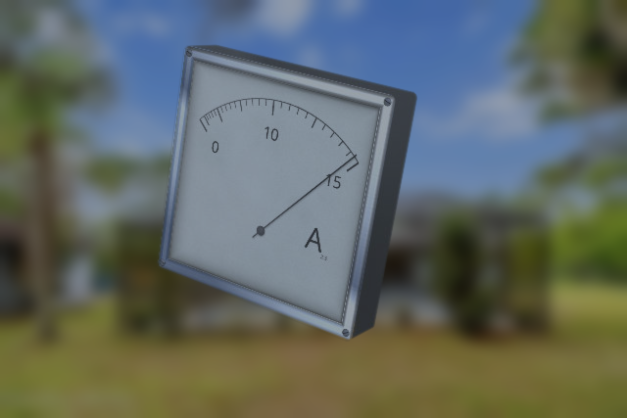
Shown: 14.75,A
